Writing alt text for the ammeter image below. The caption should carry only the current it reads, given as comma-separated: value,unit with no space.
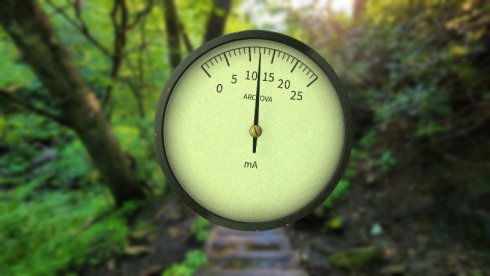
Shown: 12,mA
